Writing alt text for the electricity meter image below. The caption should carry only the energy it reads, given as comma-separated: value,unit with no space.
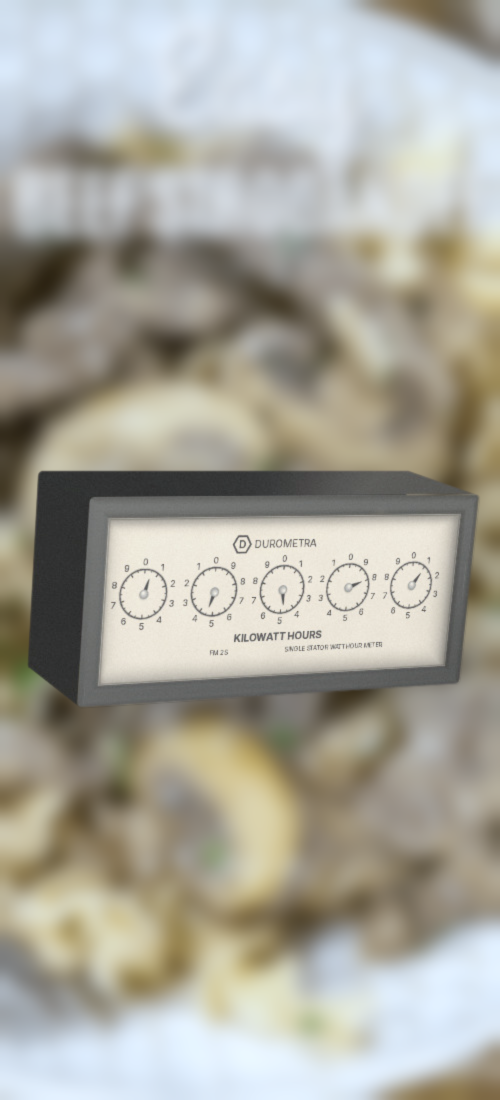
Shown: 4481,kWh
